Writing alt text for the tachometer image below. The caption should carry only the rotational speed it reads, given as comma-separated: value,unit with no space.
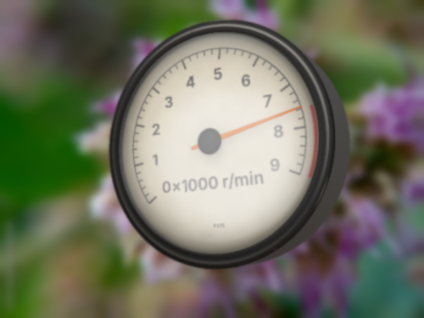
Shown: 7600,rpm
